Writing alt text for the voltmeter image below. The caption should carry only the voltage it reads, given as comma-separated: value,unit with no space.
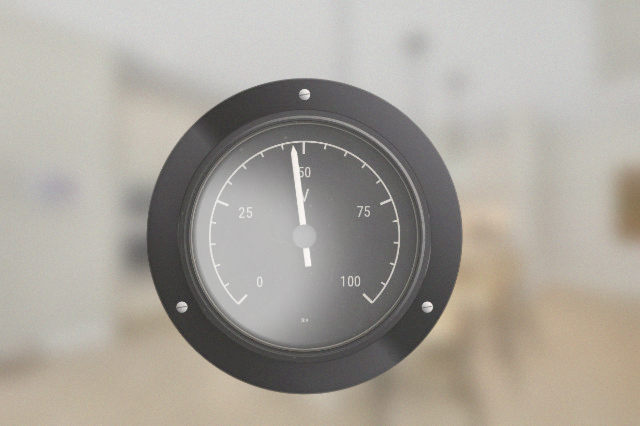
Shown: 47.5,V
